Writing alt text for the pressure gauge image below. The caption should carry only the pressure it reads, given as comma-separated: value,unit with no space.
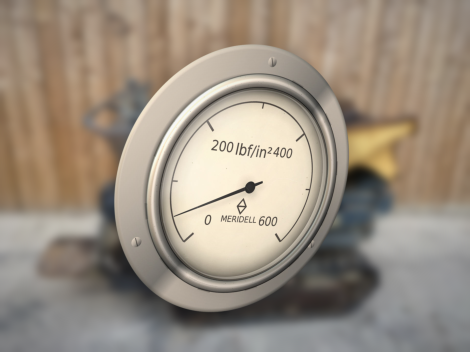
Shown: 50,psi
